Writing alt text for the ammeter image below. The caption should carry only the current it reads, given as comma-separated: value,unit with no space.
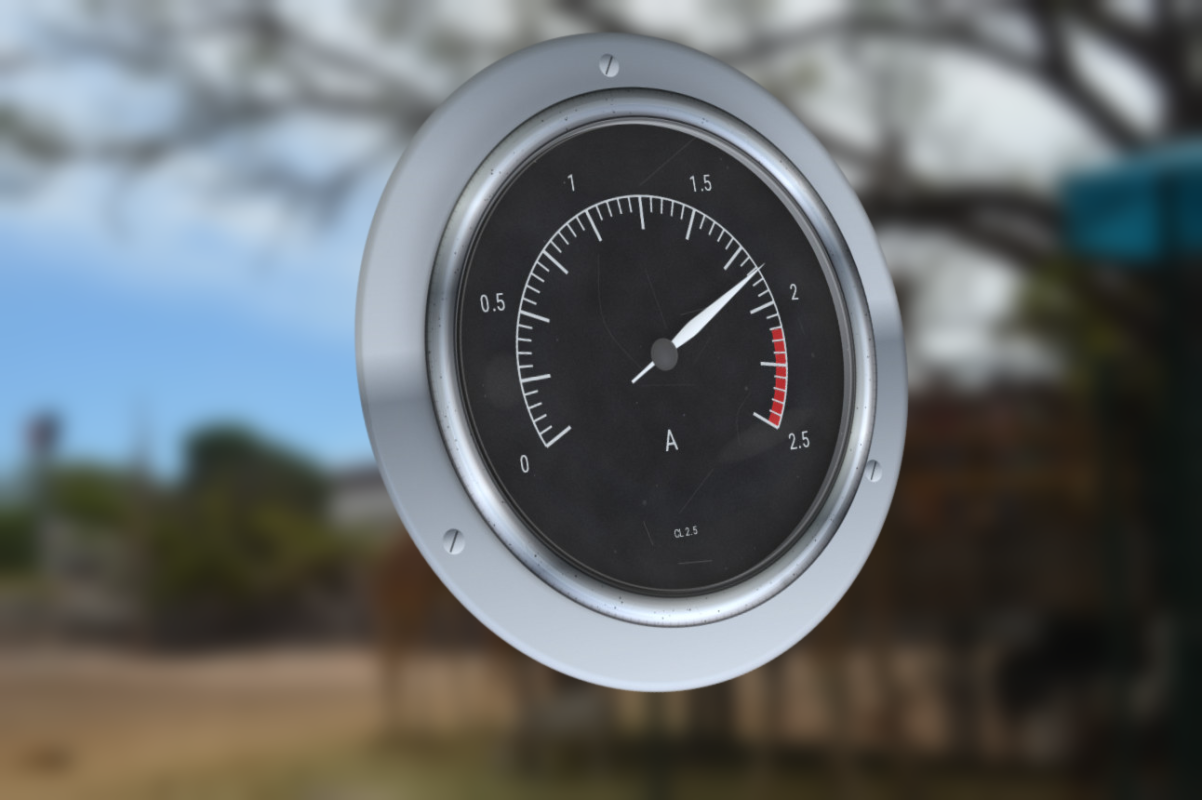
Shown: 1.85,A
